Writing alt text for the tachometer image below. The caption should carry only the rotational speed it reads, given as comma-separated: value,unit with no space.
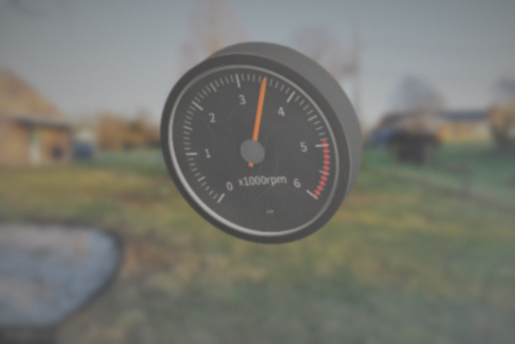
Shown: 3500,rpm
